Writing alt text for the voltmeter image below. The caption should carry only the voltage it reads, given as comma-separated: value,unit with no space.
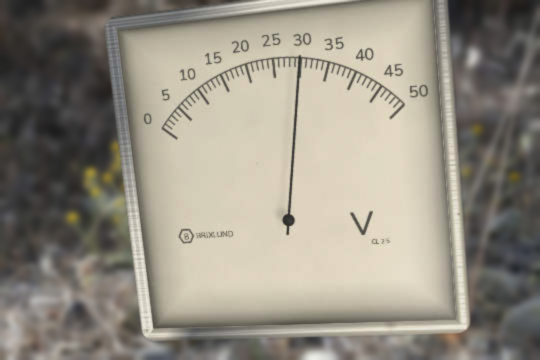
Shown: 30,V
